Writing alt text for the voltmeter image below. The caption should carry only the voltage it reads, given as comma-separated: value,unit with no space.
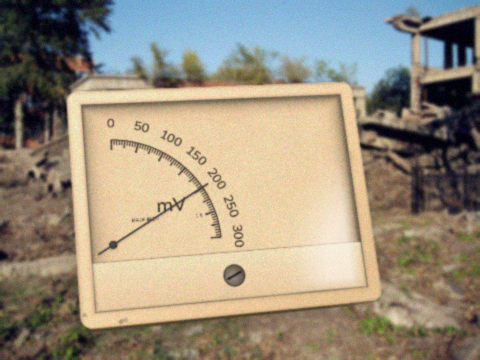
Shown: 200,mV
